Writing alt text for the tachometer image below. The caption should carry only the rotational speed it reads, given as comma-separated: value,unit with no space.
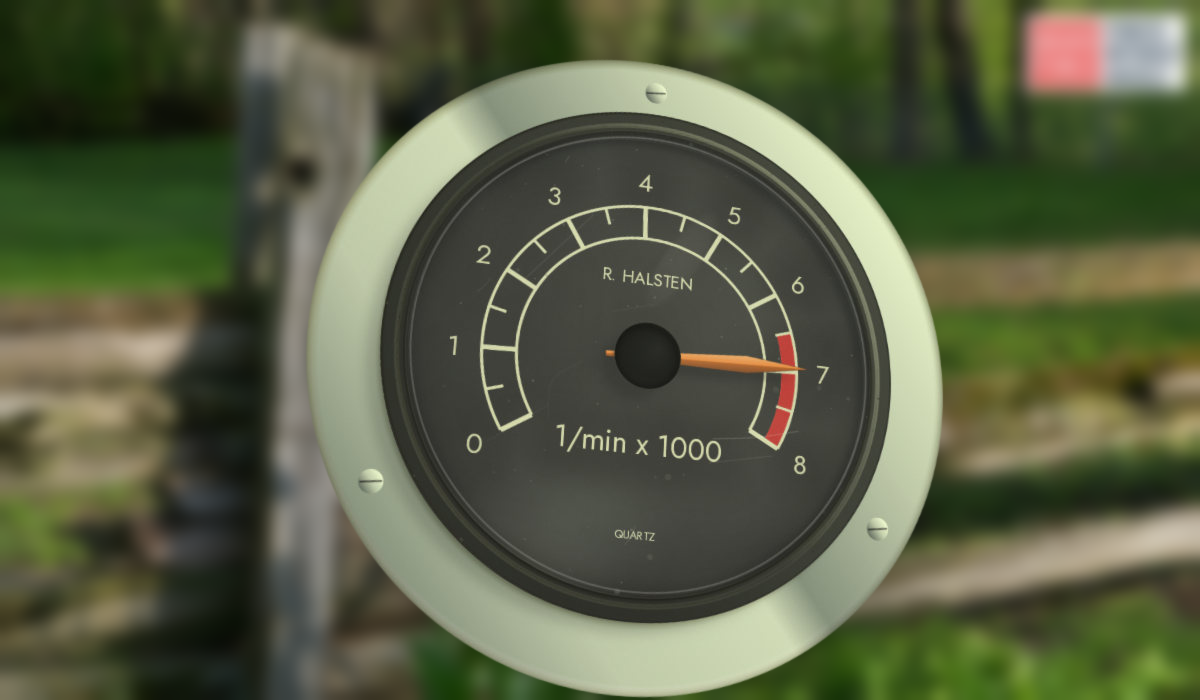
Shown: 7000,rpm
